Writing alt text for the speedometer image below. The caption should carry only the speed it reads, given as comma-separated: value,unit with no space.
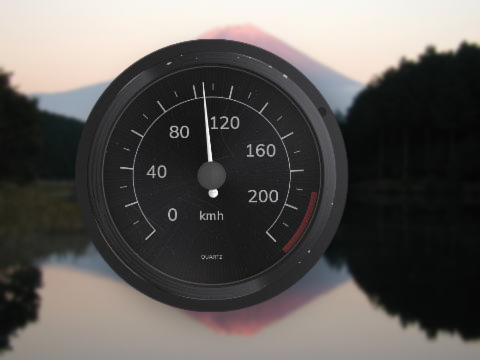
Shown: 105,km/h
